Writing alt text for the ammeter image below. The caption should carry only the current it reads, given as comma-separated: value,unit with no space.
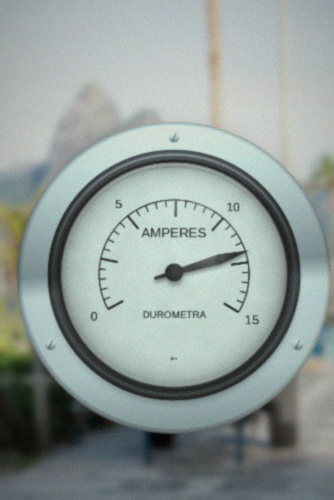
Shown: 12,A
